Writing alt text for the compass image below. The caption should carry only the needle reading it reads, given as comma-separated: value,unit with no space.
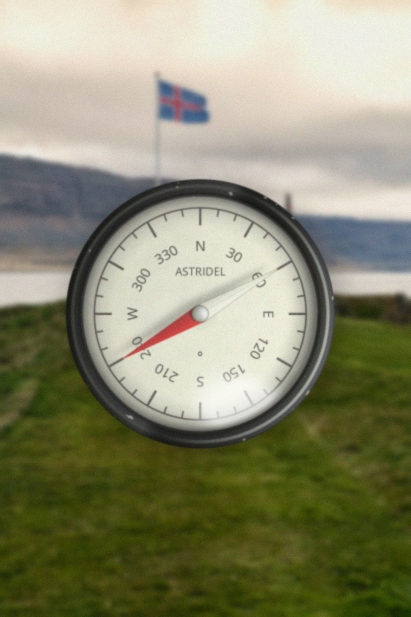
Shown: 240,°
